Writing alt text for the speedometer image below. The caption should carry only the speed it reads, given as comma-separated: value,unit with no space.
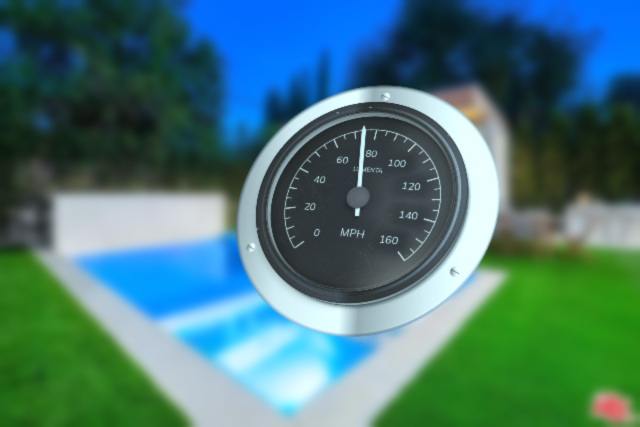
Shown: 75,mph
